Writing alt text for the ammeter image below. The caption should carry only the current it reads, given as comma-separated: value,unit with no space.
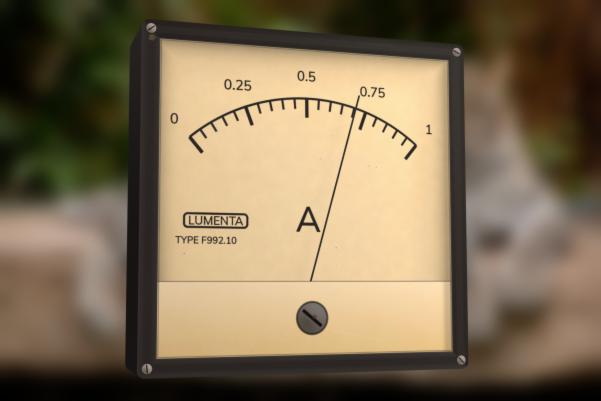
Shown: 0.7,A
